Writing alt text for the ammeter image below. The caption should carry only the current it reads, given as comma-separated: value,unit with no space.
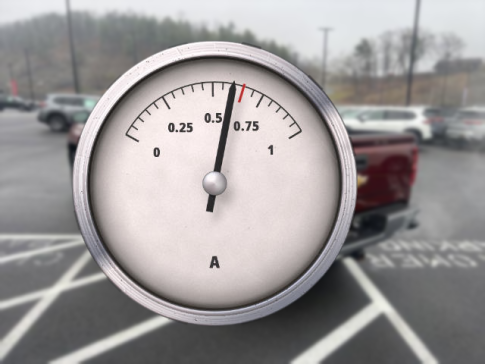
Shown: 0.6,A
